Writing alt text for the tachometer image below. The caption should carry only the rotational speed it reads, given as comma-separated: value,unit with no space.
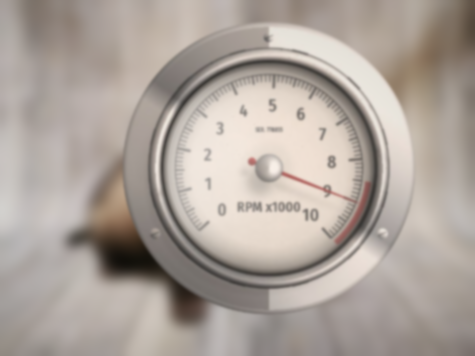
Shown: 9000,rpm
